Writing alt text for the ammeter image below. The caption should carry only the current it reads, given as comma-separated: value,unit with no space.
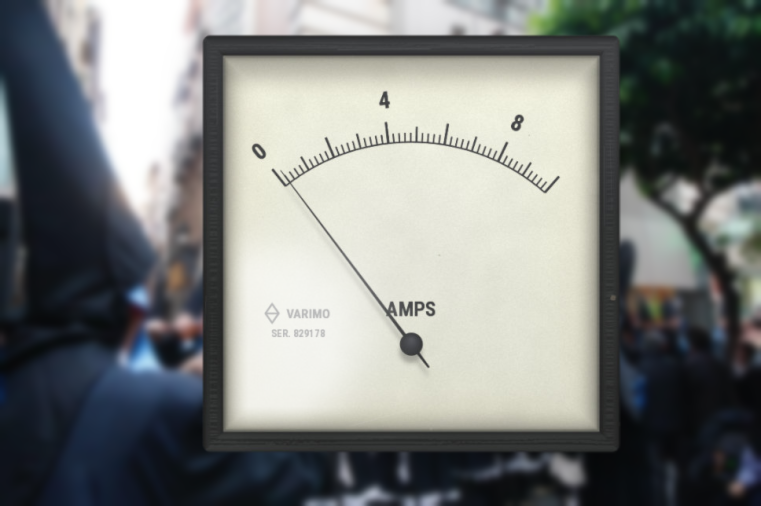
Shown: 0.2,A
